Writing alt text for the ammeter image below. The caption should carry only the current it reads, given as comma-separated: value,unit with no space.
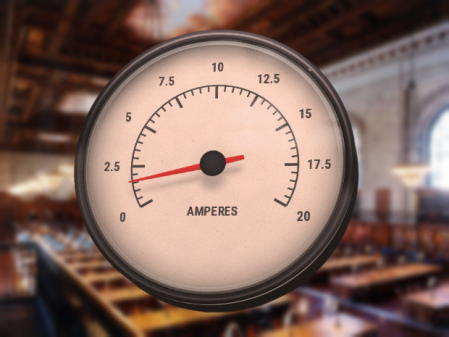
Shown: 1.5,A
